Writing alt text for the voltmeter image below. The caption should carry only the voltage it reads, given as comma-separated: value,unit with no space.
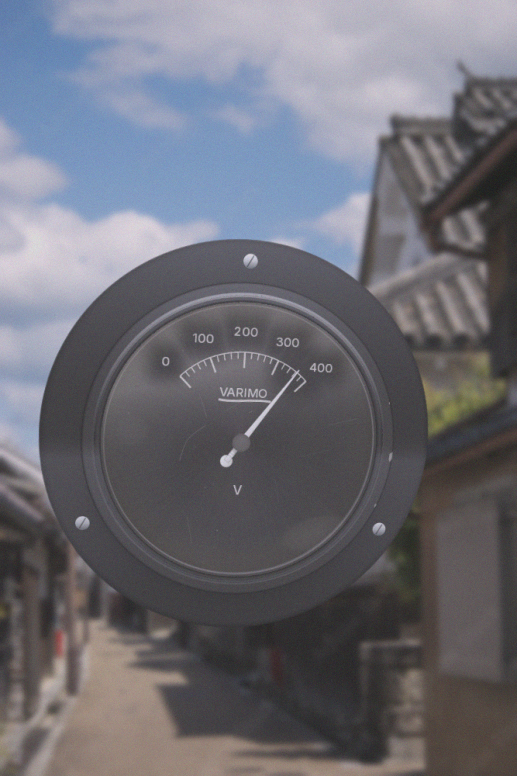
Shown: 360,V
